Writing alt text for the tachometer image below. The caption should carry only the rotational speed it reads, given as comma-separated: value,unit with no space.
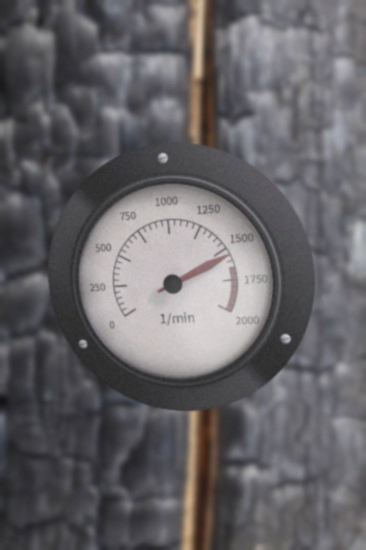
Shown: 1550,rpm
